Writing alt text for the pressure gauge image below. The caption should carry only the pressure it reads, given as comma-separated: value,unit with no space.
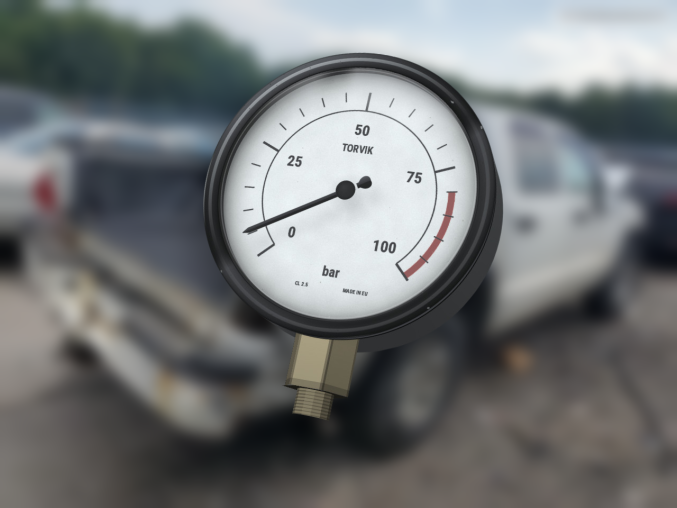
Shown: 5,bar
